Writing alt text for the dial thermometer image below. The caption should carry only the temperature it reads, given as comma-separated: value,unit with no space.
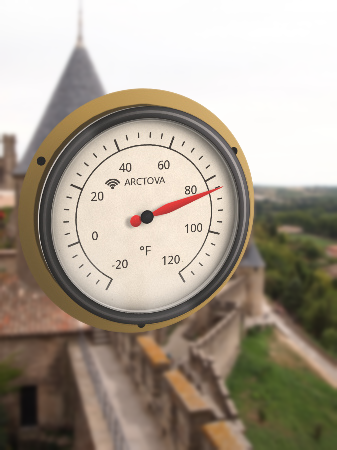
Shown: 84,°F
